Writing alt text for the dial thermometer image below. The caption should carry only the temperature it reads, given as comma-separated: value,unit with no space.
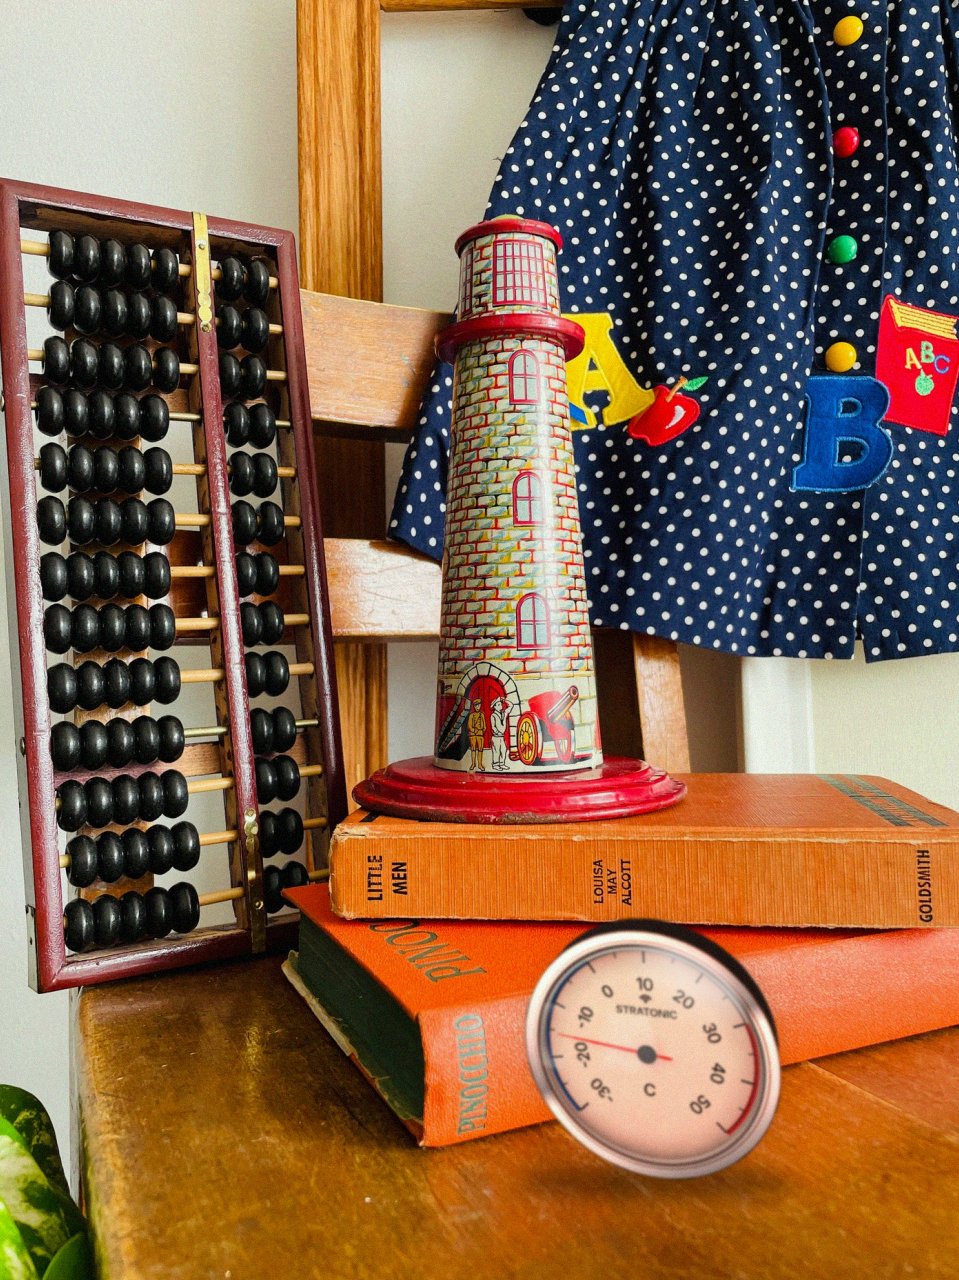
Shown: -15,°C
